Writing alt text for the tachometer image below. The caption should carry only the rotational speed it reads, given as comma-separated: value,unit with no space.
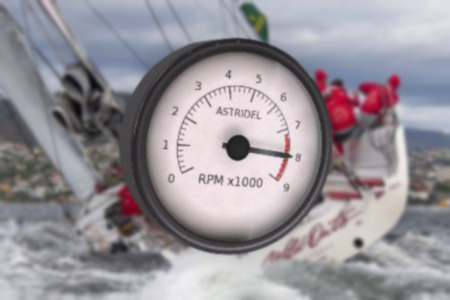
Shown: 8000,rpm
